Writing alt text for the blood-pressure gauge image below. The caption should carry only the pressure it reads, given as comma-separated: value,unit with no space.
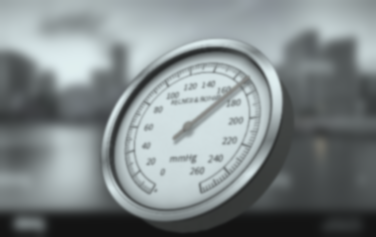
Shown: 170,mmHg
